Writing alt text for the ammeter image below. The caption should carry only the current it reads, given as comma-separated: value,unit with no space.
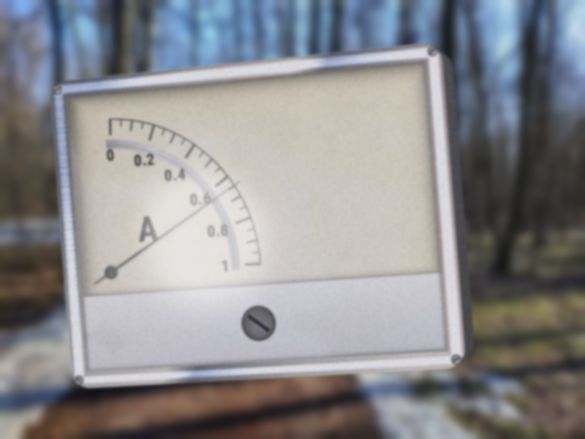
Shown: 0.65,A
